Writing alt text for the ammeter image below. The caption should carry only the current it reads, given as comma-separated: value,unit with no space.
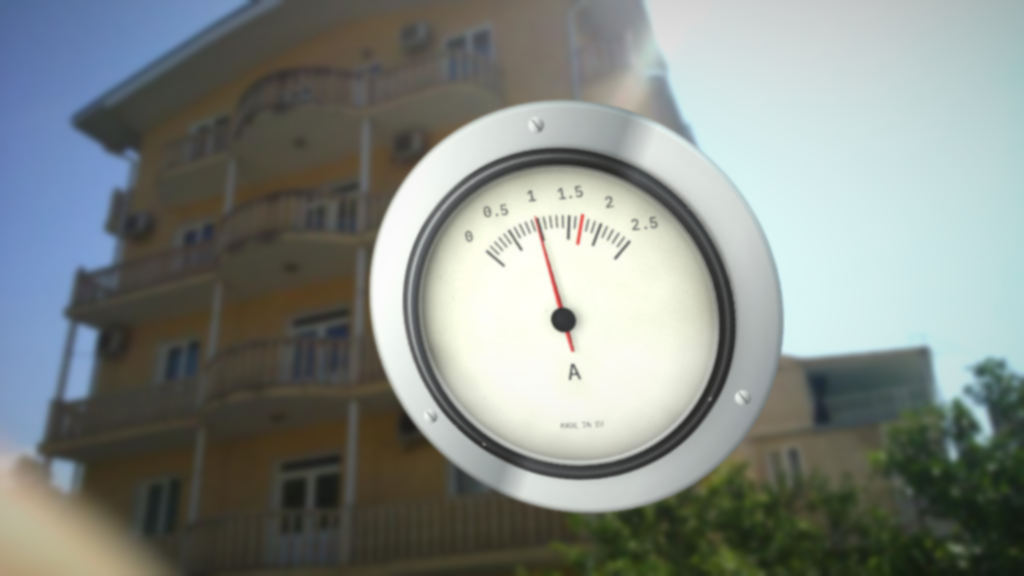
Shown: 1,A
